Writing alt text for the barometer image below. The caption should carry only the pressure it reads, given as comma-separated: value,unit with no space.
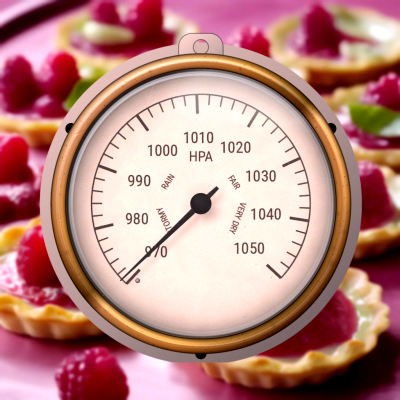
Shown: 971,hPa
